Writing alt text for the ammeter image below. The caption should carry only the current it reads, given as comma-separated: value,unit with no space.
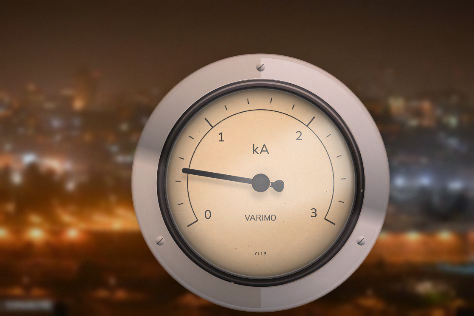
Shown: 0.5,kA
